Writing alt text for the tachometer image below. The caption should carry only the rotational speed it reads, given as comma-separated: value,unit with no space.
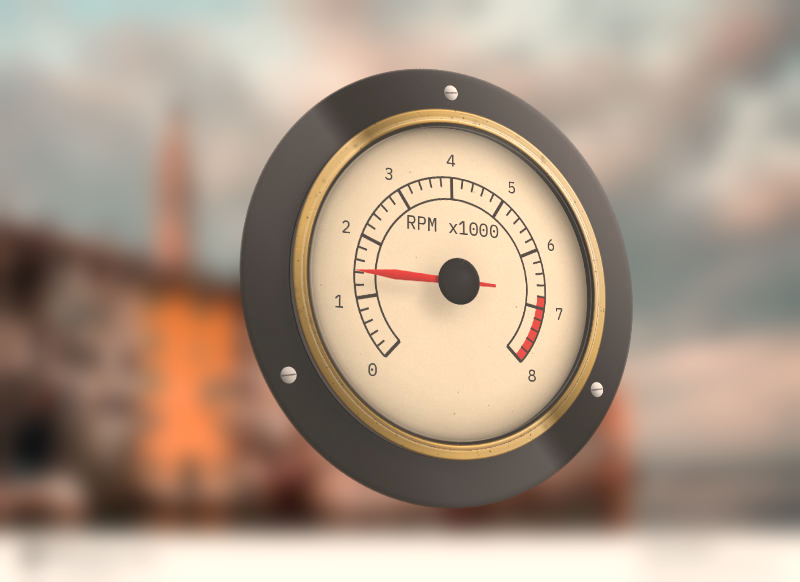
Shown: 1400,rpm
